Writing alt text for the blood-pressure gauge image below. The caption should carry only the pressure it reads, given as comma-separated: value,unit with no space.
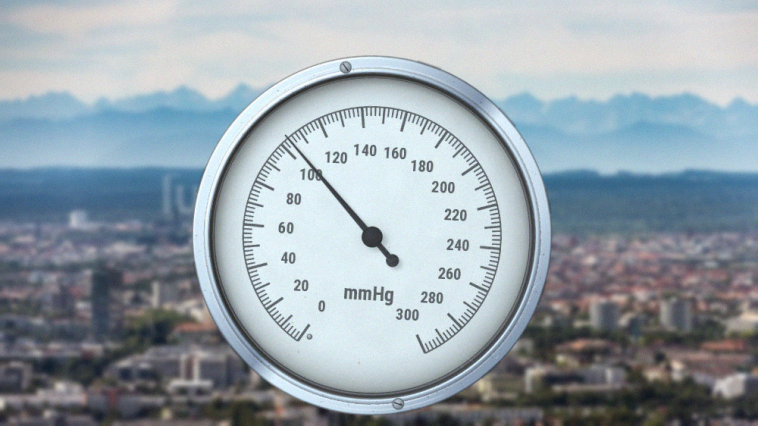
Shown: 104,mmHg
